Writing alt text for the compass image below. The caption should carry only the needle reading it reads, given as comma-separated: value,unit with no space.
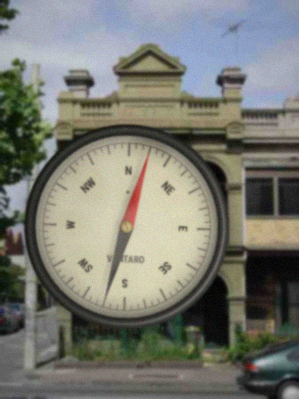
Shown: 15,°
